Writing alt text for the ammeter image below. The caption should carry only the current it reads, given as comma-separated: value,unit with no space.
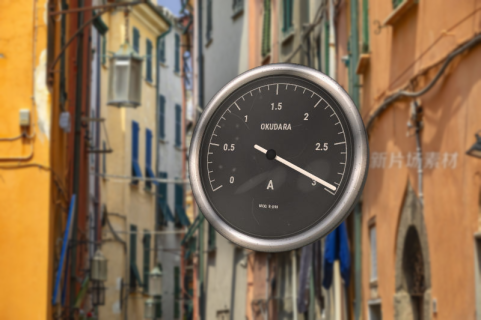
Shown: 2.95,A
